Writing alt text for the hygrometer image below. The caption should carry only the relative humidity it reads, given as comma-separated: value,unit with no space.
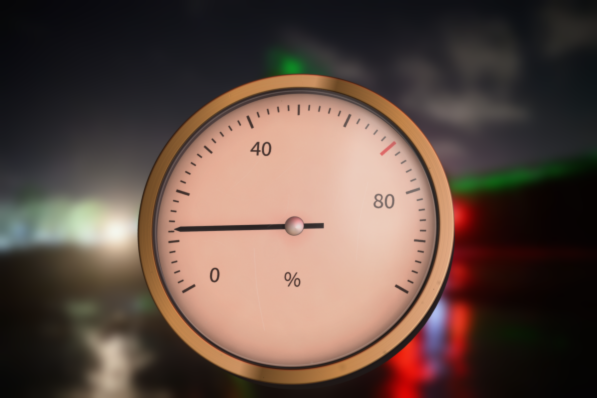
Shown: 12,%
